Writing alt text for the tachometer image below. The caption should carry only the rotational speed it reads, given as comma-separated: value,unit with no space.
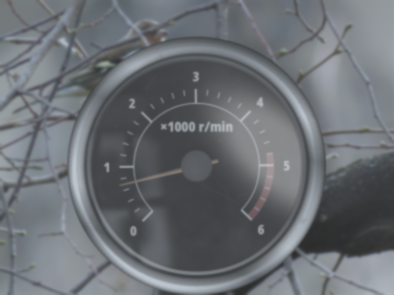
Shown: 700,rpm
